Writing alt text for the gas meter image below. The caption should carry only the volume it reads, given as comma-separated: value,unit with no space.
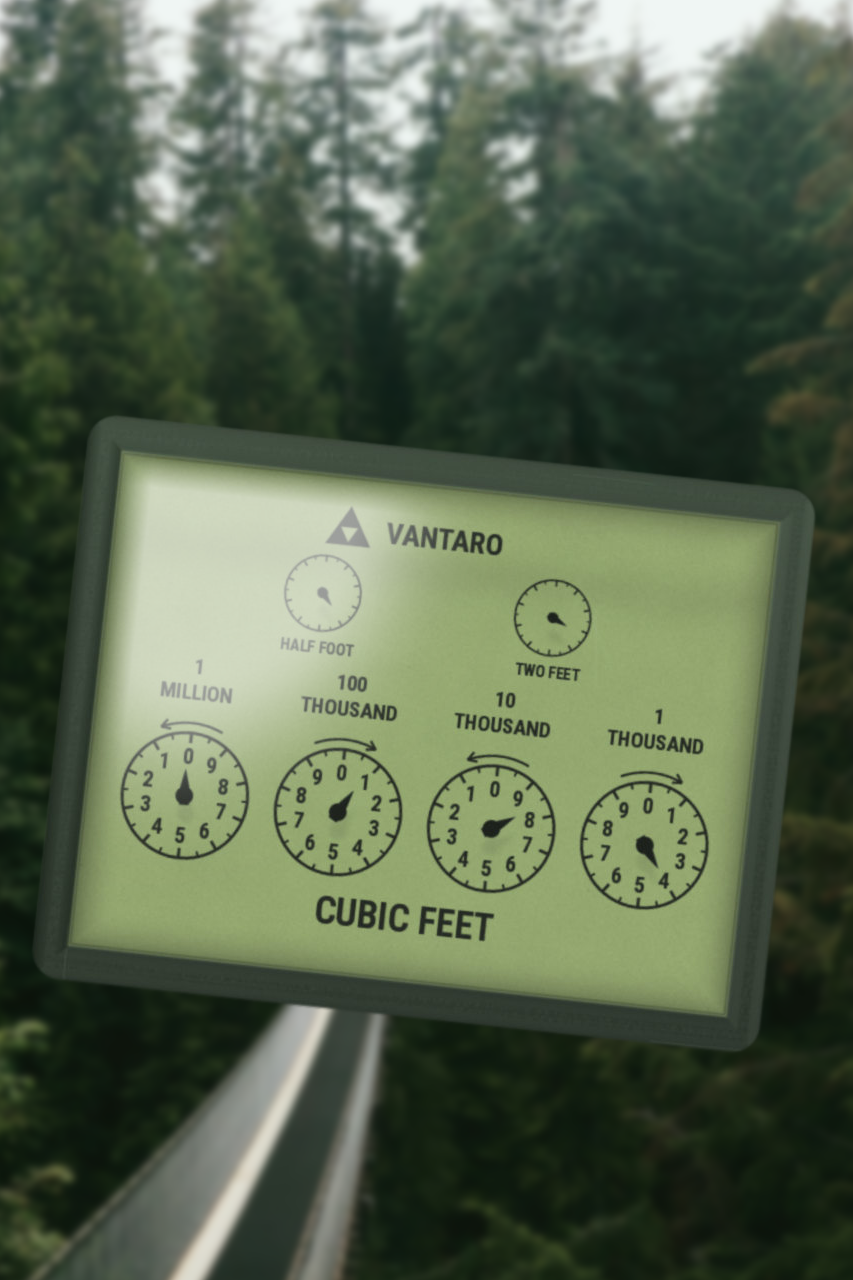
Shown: 8400,ft³
